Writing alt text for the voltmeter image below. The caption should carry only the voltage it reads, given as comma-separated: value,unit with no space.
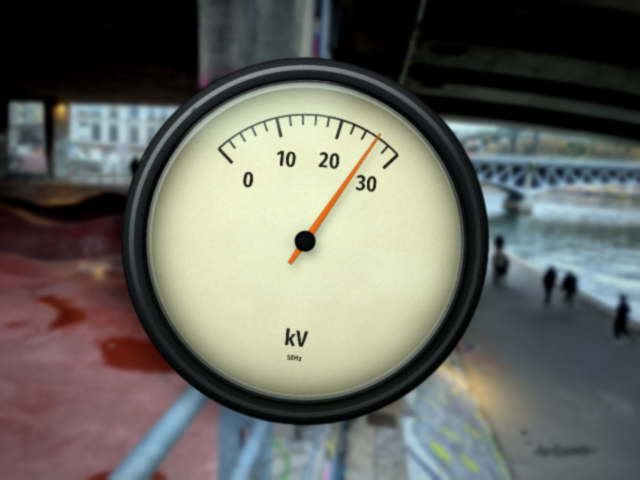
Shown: 26,kV
